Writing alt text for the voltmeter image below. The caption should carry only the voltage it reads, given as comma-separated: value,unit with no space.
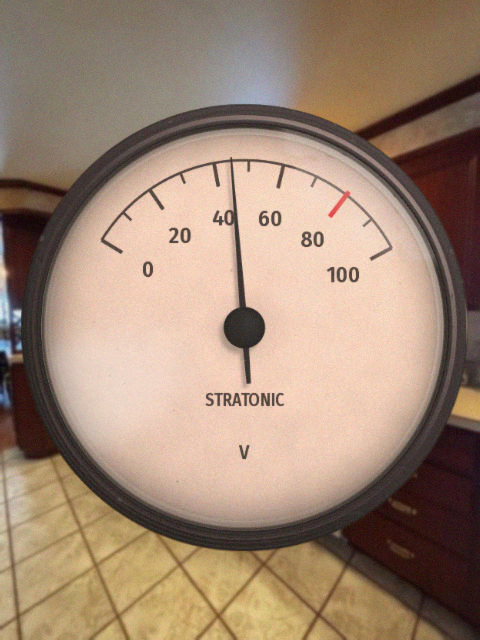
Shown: 45,V
